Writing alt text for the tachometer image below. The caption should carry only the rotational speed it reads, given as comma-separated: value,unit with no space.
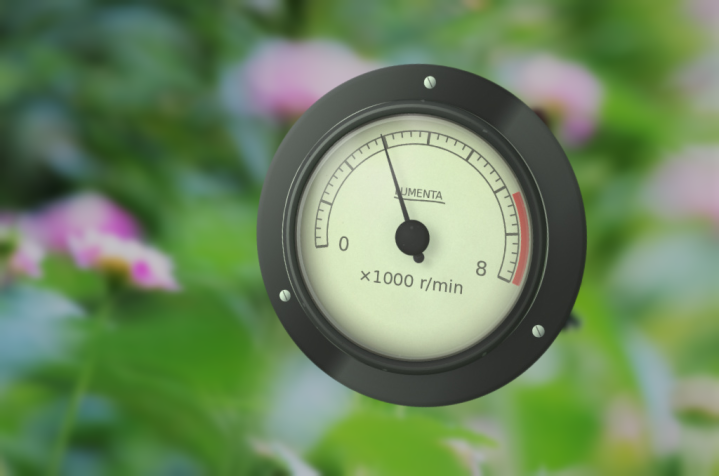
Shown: 3000,rpm
